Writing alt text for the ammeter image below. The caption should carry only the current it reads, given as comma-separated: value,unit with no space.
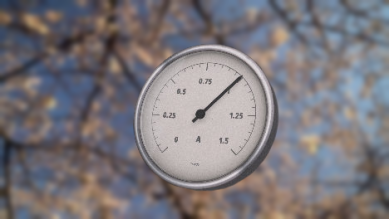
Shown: 1,A
